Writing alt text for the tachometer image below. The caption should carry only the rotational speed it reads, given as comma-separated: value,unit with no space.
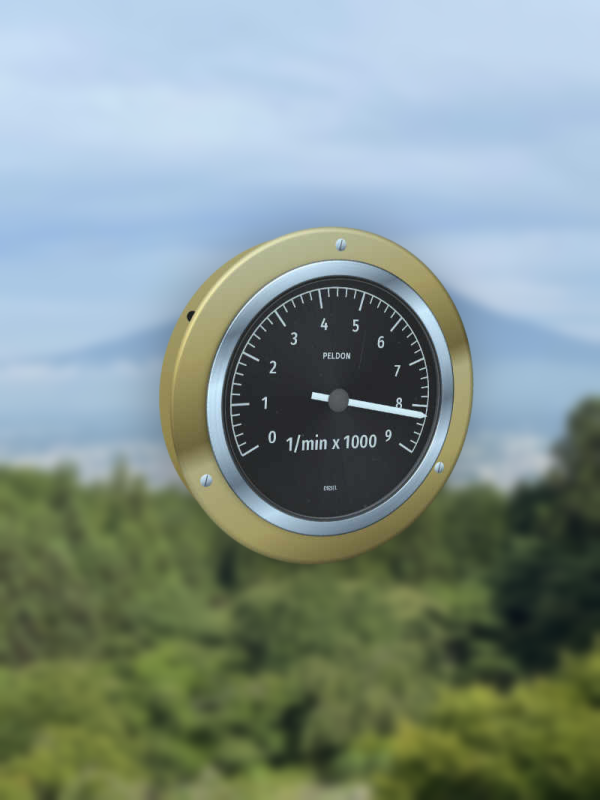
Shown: 8200,rpm
